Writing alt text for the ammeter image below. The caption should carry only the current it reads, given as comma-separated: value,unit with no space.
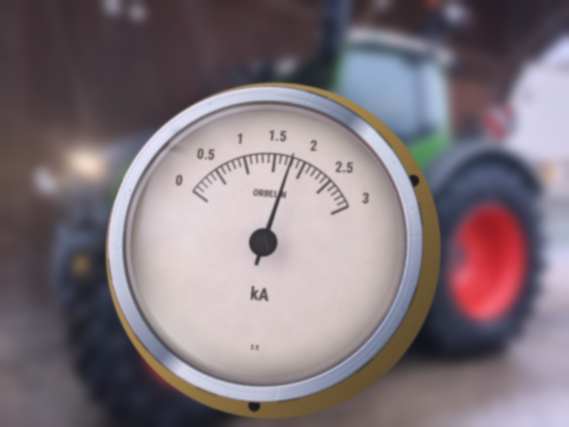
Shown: 1.8,kA
